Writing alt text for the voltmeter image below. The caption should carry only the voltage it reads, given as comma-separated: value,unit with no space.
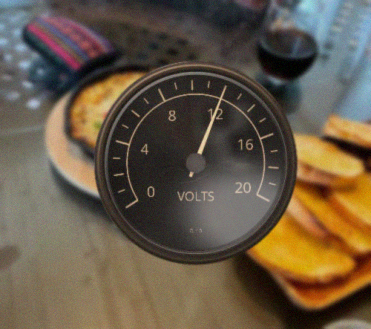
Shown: 12,V
